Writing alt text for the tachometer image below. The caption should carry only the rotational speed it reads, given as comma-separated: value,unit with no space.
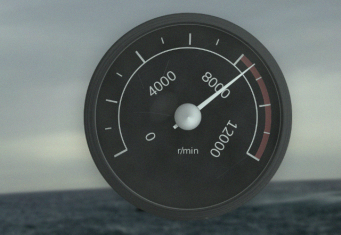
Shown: 8500,rpm
